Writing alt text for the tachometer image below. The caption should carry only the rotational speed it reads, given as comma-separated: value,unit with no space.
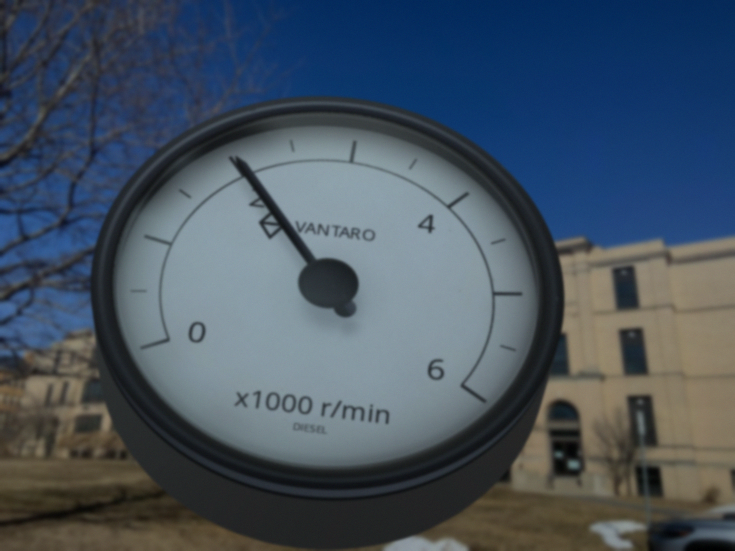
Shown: 2000,rpm
